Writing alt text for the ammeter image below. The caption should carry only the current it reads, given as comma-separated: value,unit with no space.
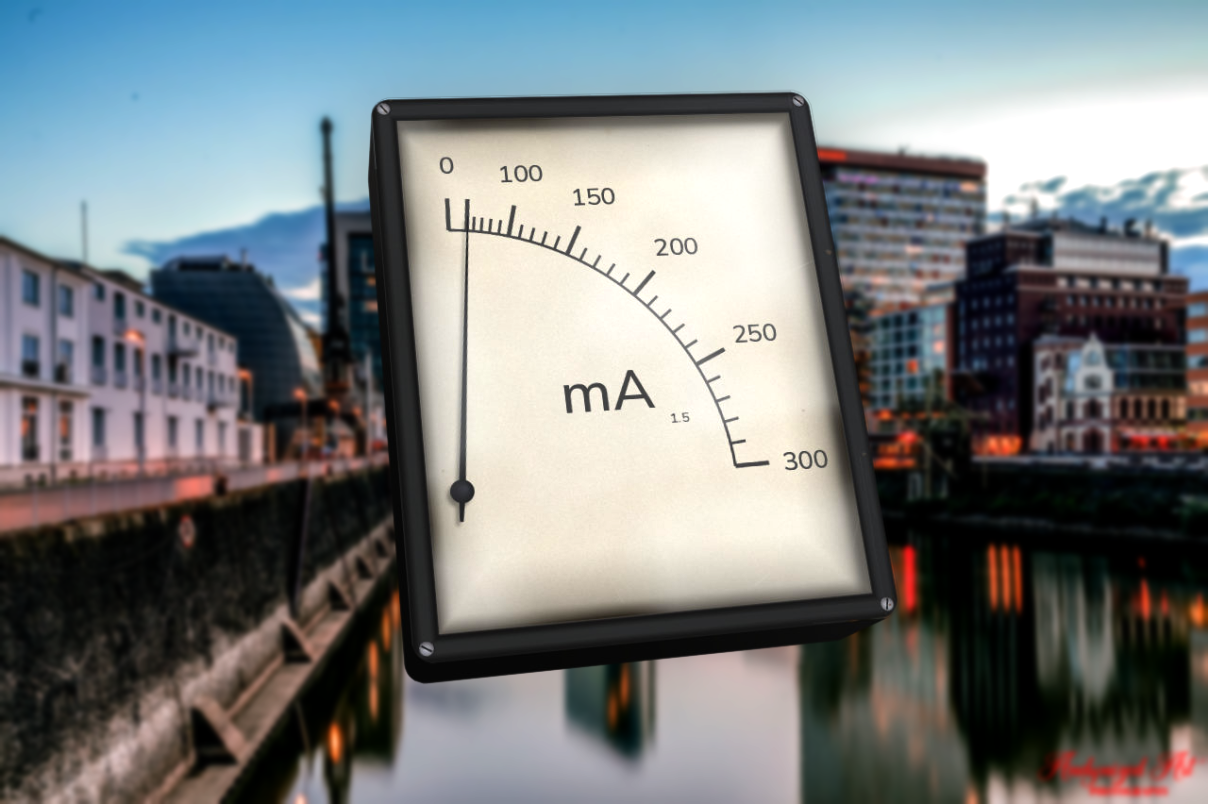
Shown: 50,mA
